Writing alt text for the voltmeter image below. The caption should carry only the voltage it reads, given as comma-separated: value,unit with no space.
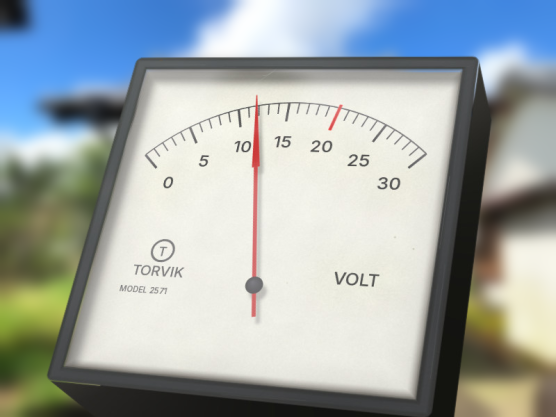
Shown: 12,V
